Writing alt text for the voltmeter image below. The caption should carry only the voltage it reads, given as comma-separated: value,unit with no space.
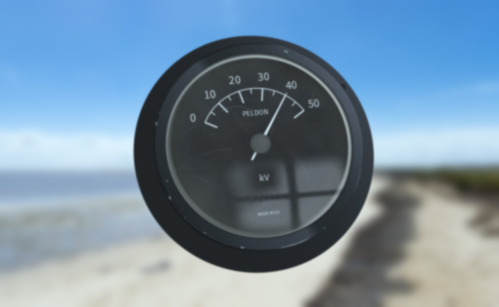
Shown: 40,kV
